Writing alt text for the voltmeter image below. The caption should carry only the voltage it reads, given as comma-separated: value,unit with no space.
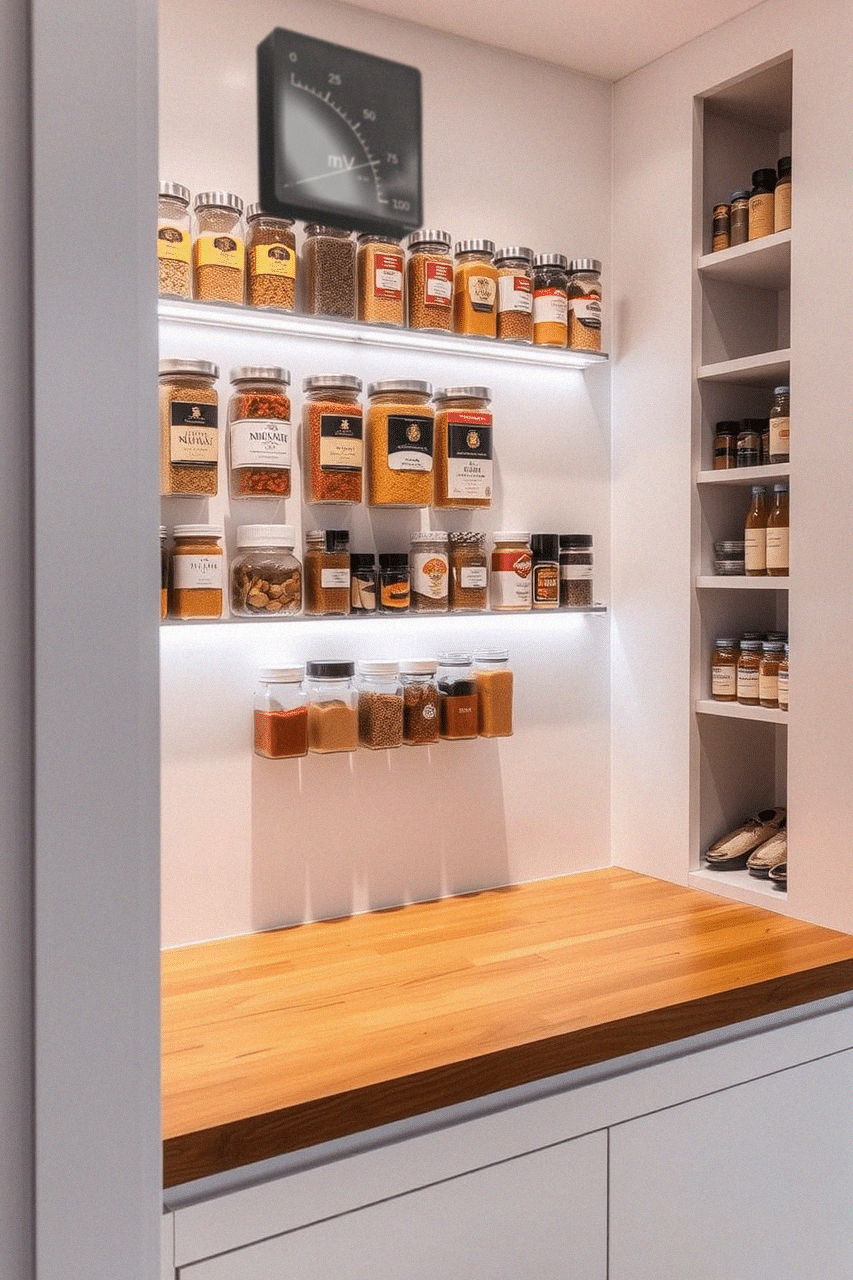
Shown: 75,mV
